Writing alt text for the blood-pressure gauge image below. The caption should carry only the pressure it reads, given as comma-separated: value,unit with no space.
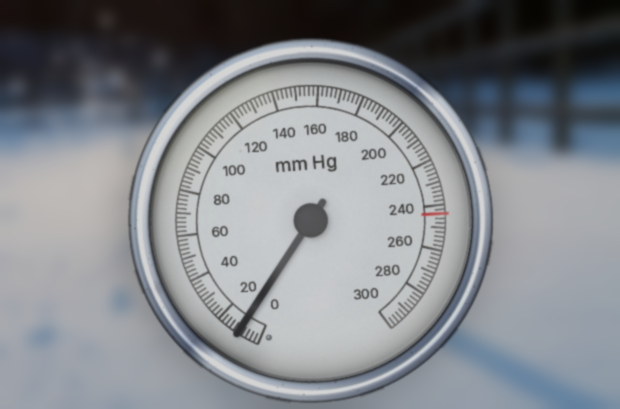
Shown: 10,mmHg
